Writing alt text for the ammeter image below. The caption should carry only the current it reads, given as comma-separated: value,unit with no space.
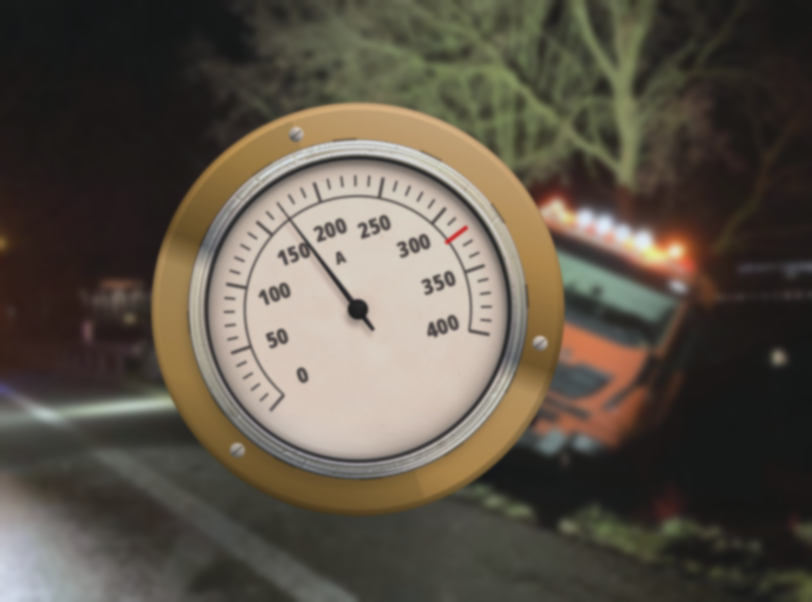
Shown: 170,A
